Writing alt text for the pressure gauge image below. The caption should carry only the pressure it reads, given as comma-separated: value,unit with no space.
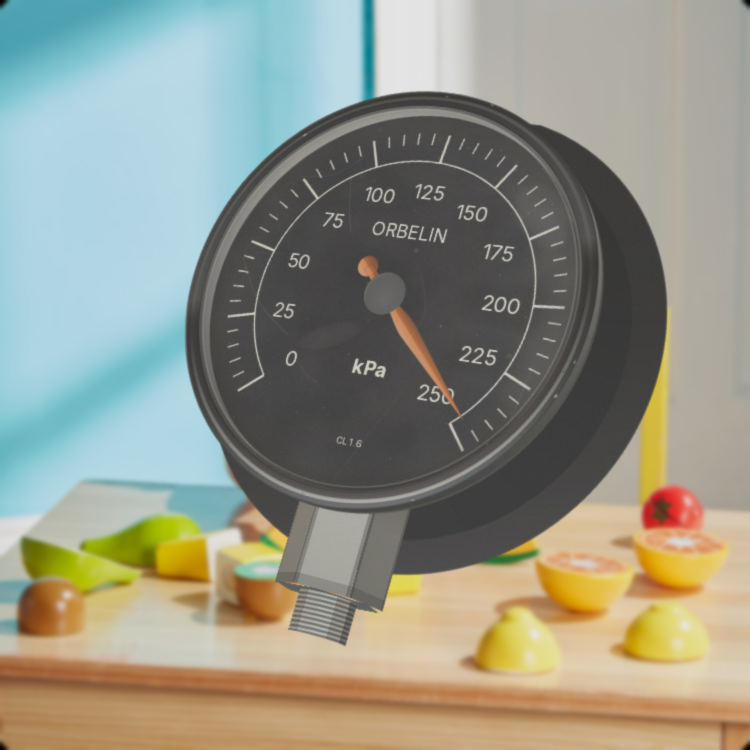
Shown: 245,kPa
